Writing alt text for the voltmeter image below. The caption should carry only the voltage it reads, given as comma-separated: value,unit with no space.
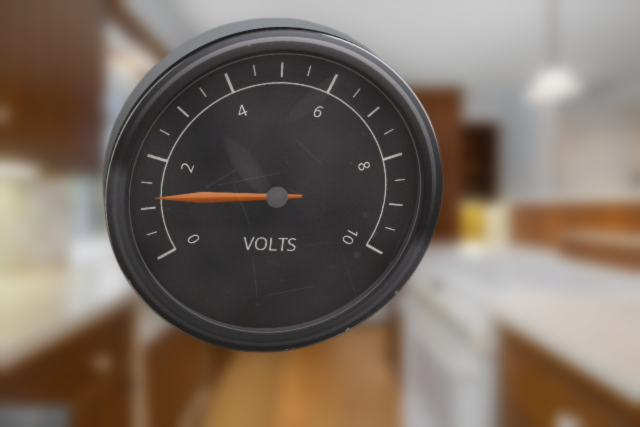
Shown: 1.25,V
